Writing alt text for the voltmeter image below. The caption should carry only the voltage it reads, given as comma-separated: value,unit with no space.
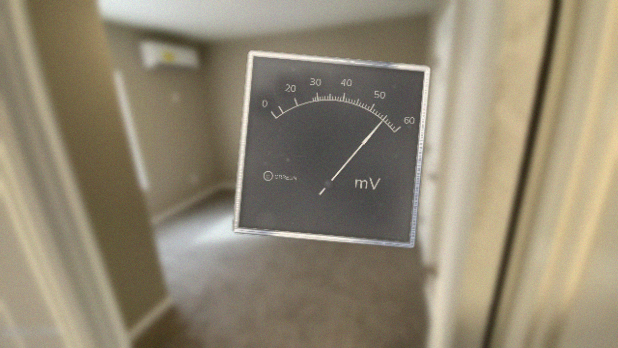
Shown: 55,mV
